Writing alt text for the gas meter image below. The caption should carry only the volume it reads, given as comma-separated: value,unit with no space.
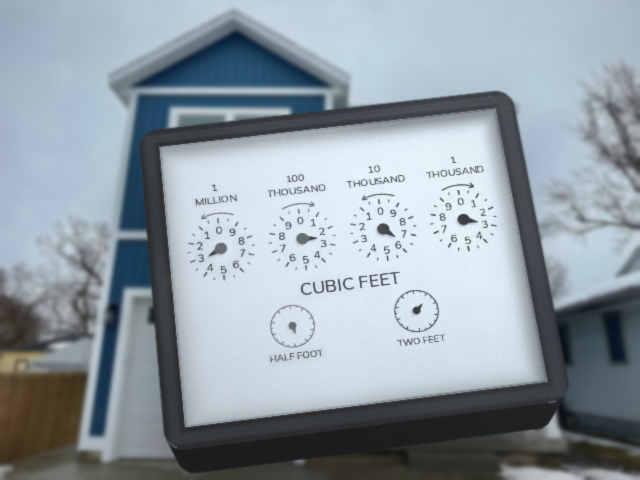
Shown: 326300,ft³
